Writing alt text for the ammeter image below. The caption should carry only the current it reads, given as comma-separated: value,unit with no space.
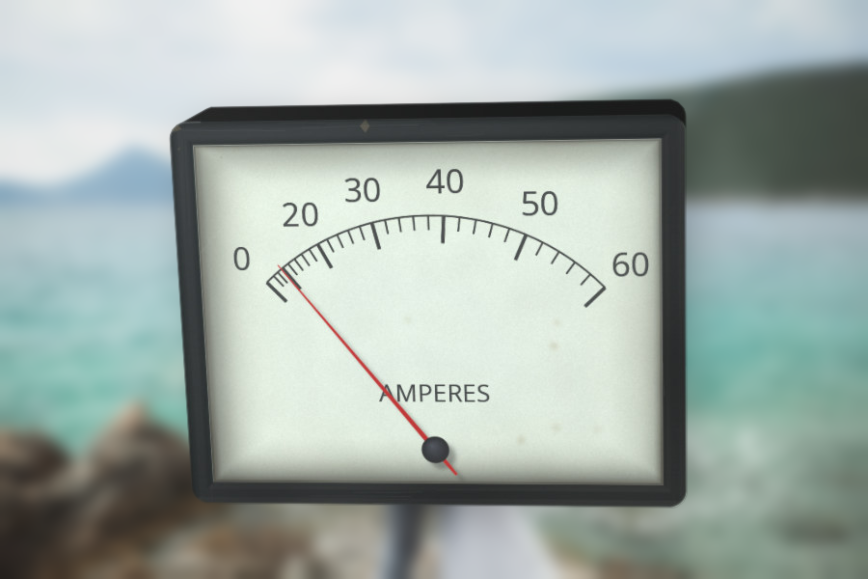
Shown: 10,A
